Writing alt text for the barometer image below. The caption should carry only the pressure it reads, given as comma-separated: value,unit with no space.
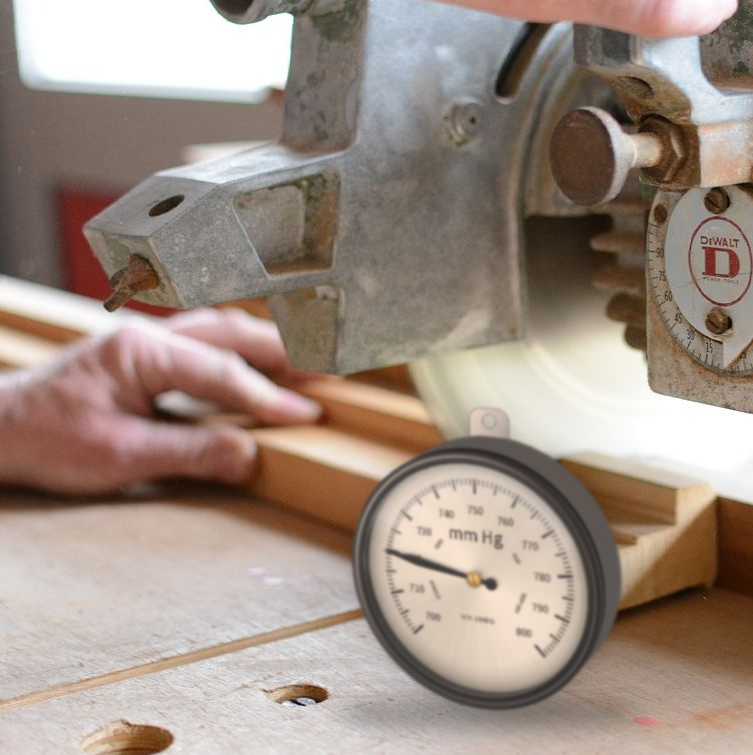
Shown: 720,mmHg
